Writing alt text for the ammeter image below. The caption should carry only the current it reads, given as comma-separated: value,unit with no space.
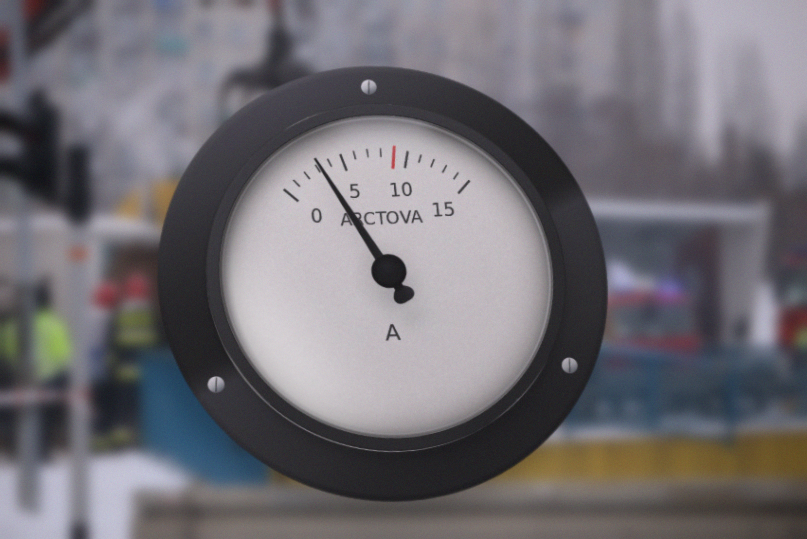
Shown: 3,A
